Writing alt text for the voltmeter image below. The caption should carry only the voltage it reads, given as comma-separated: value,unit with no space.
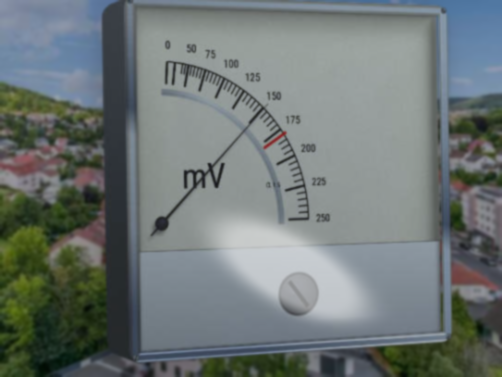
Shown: 150,mV
